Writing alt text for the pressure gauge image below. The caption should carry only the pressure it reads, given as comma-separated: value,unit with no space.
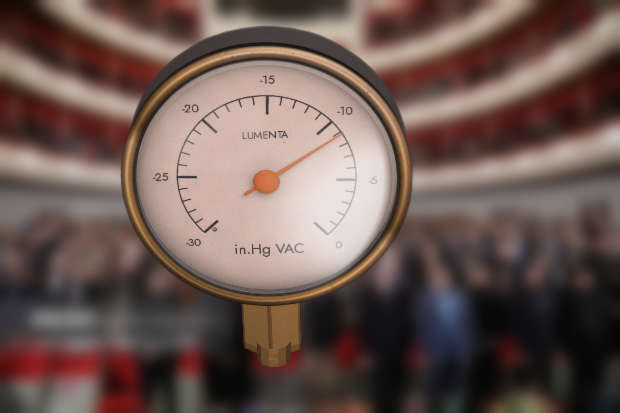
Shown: -9,inHg
